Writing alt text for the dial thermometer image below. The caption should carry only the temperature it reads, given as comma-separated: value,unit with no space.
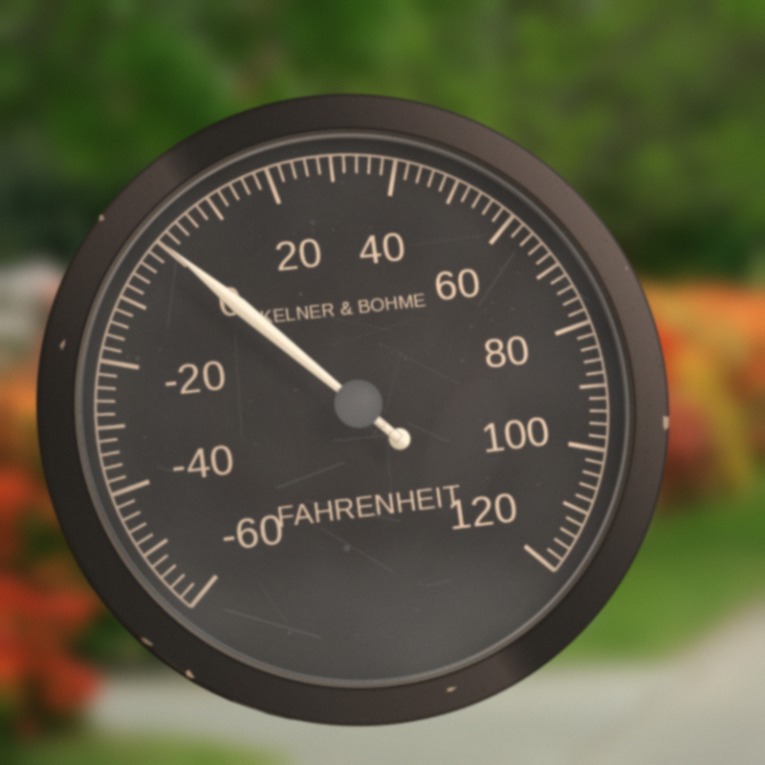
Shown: 0,°F
